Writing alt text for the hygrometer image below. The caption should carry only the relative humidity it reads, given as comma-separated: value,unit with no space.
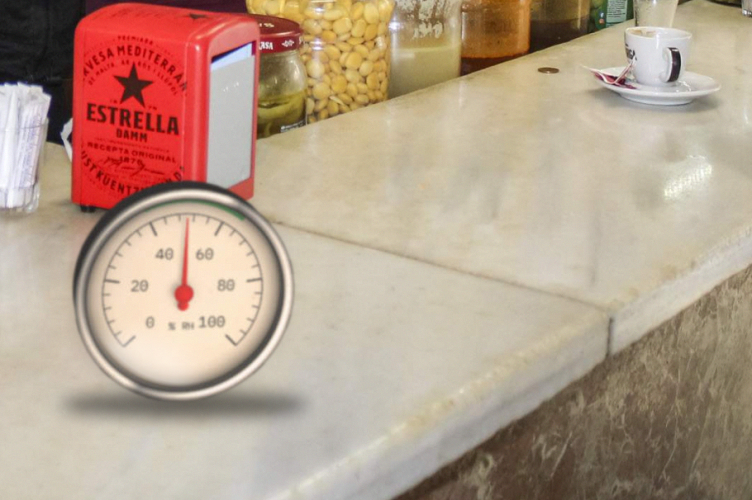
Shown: 50,%
